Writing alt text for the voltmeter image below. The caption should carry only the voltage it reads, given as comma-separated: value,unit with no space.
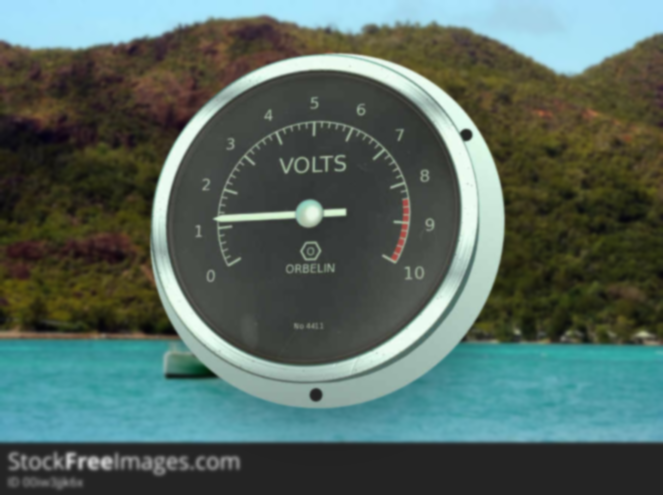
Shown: 1.2,V
